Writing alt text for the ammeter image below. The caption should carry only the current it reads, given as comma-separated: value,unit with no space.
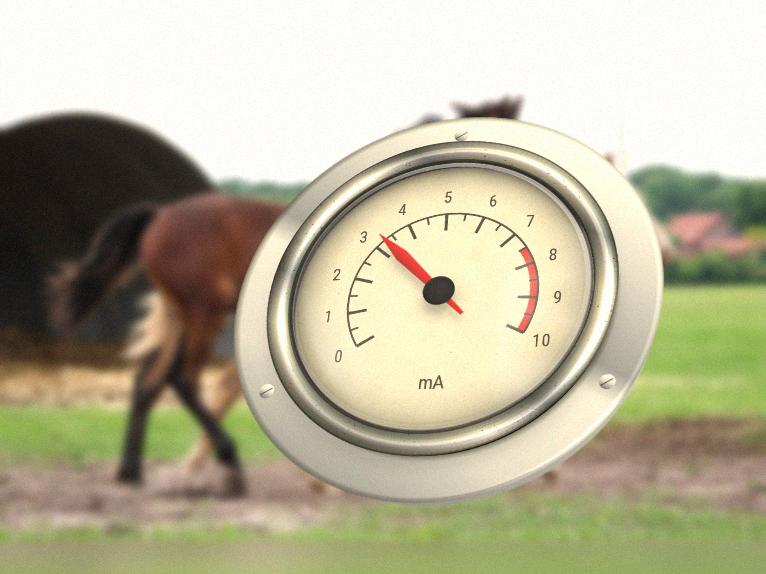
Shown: 3.25,mA
